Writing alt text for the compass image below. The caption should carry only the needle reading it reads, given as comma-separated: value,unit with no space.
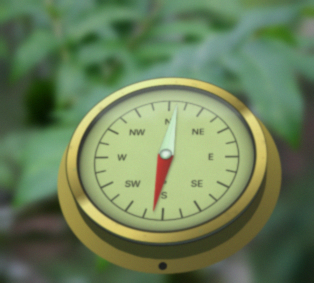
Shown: 187.5,°
